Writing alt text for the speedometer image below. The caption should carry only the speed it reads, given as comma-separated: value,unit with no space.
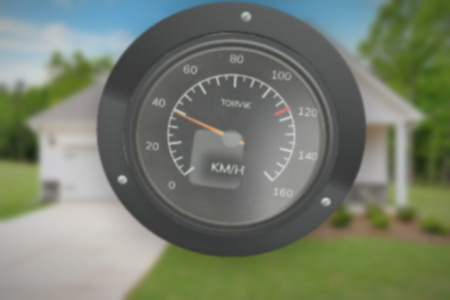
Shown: 40,km/h
